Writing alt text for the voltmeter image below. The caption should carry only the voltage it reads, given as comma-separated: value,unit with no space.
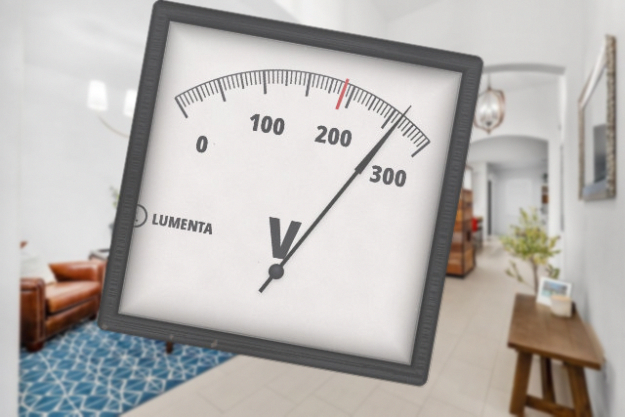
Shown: 260,V
